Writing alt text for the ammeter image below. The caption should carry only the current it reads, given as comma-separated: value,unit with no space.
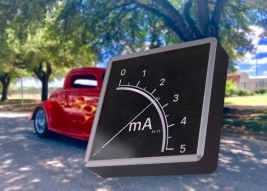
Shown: 2.5,mA
